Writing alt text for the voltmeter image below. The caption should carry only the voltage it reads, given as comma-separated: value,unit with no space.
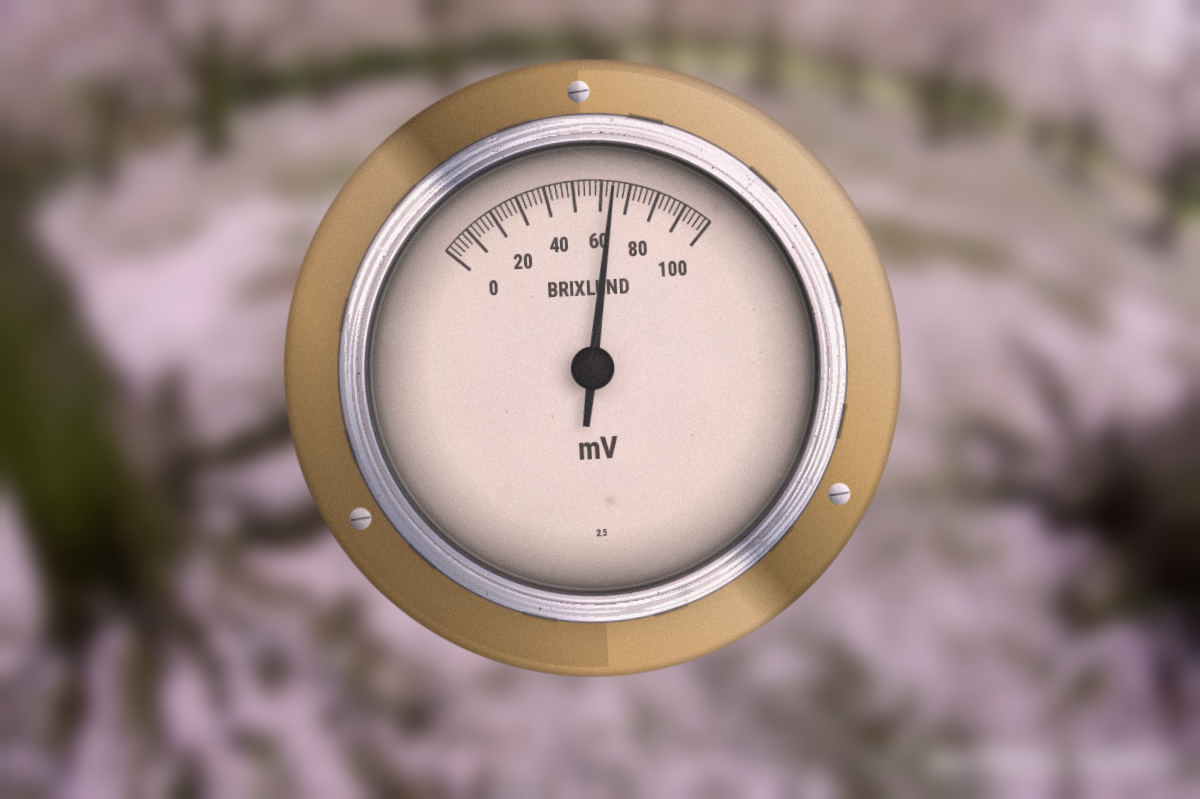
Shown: 64,mV
